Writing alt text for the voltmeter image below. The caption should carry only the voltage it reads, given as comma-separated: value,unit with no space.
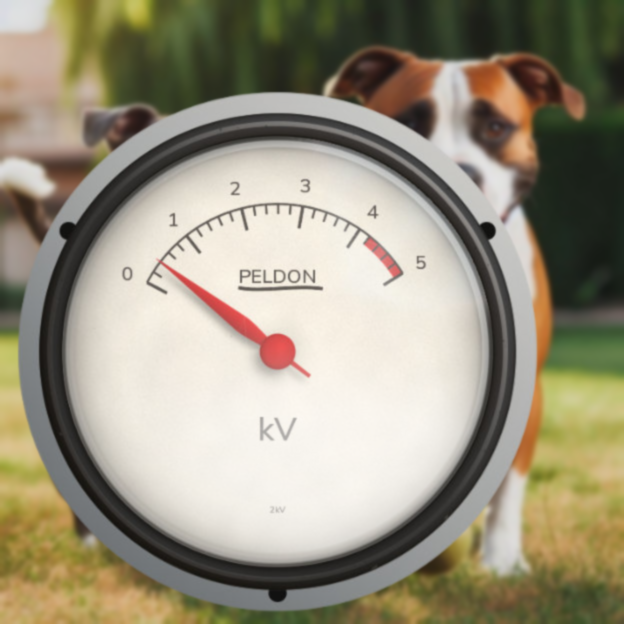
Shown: 0.4,kV
